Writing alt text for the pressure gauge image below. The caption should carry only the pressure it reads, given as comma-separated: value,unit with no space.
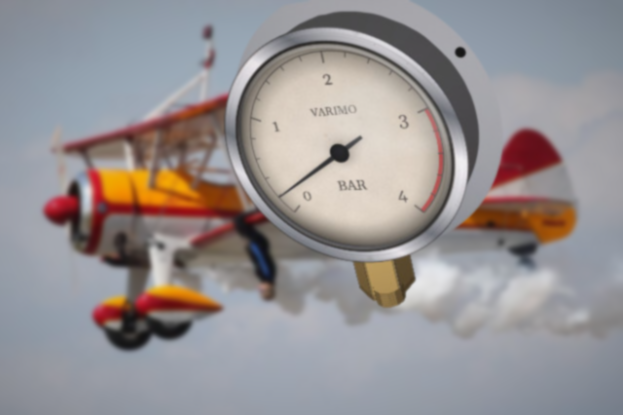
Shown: 0.2,bar
